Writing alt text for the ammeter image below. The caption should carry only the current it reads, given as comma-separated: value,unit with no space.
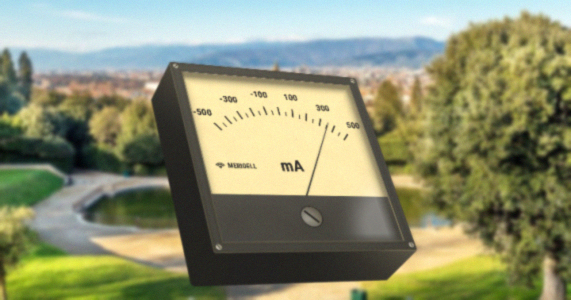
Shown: 350,mA
